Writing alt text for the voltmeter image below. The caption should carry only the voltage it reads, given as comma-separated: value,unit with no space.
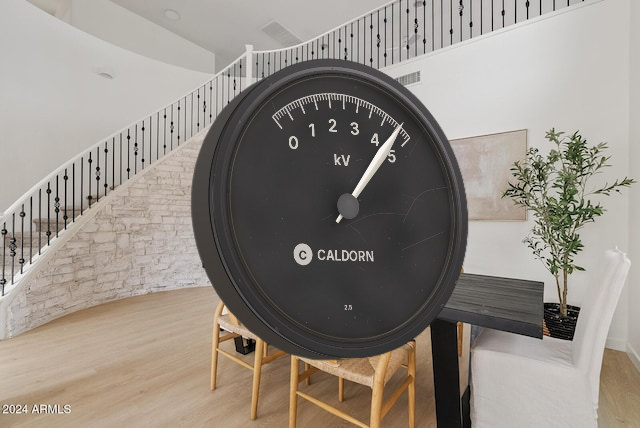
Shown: 4.5,kV
